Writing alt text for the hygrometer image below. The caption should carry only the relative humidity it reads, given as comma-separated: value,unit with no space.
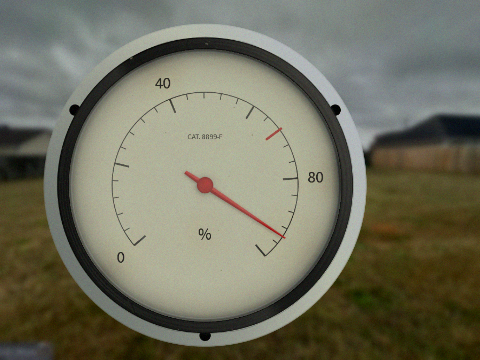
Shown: 94,%
